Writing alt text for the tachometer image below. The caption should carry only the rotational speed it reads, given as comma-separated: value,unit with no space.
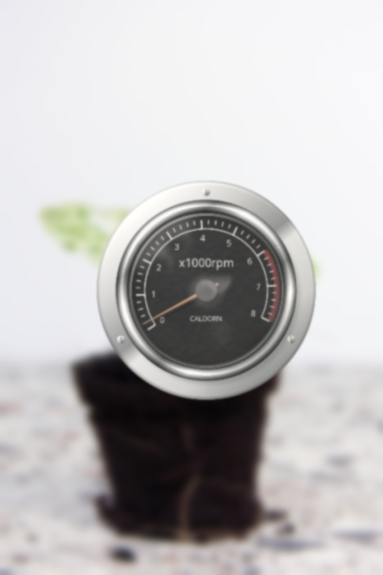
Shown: 200,rpm
